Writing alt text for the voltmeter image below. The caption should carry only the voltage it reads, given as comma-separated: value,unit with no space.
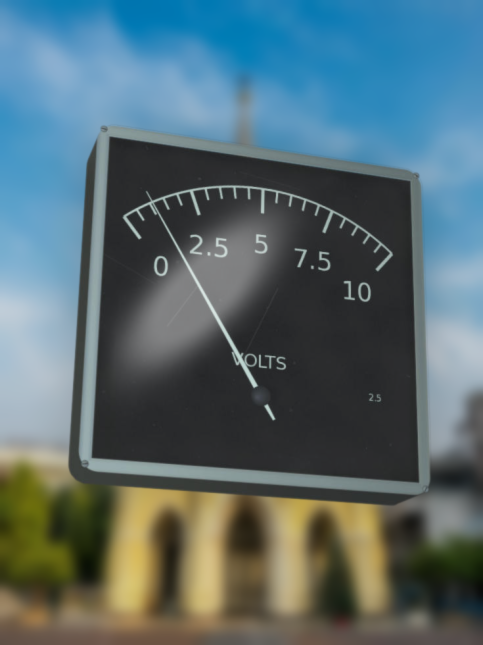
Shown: 1,V
